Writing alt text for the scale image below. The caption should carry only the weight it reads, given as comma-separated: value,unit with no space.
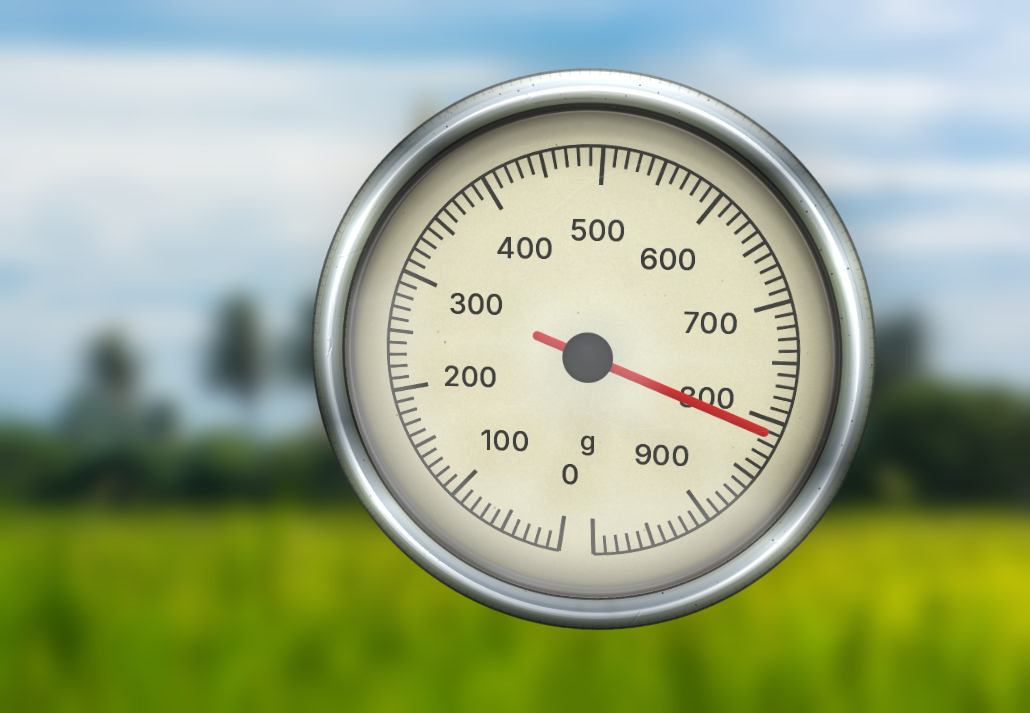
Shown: 810,g
